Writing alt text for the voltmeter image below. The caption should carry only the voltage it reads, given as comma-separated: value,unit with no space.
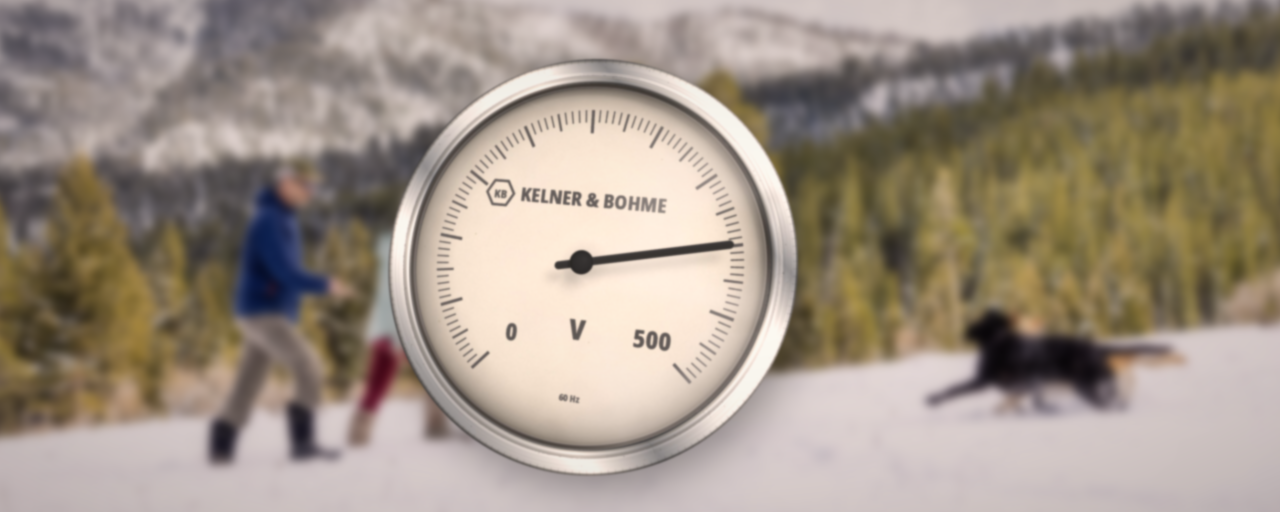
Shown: 400,V
